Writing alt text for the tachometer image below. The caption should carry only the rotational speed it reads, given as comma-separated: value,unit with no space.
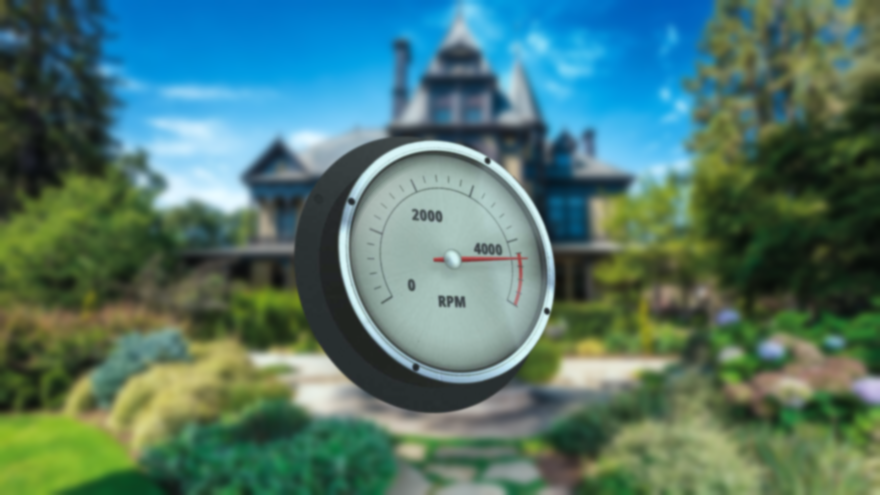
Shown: 4300,rpm
